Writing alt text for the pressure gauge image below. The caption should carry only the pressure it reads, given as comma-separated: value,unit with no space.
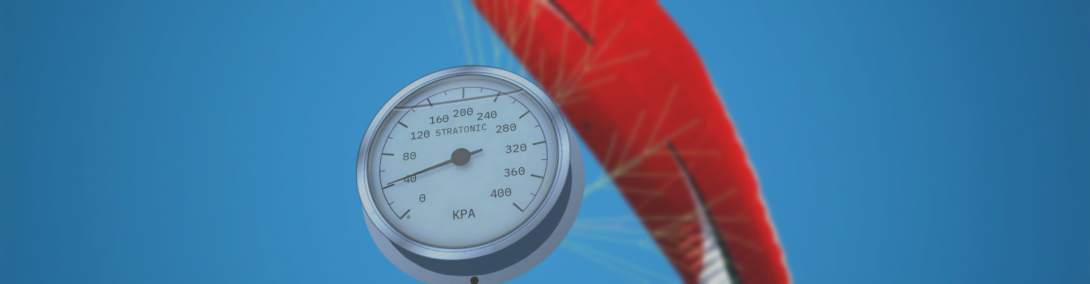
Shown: 40,kPa
